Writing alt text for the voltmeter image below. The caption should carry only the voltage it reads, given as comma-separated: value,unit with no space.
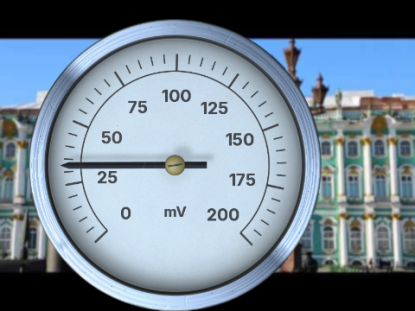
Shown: 32.5,mV
